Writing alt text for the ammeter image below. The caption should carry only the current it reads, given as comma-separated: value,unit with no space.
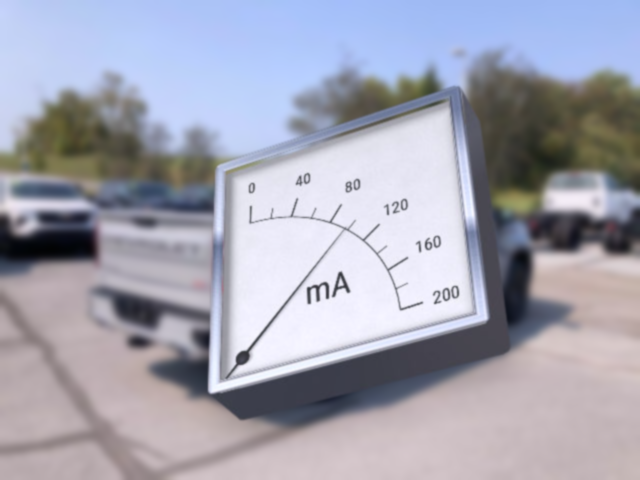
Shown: 100,mA
